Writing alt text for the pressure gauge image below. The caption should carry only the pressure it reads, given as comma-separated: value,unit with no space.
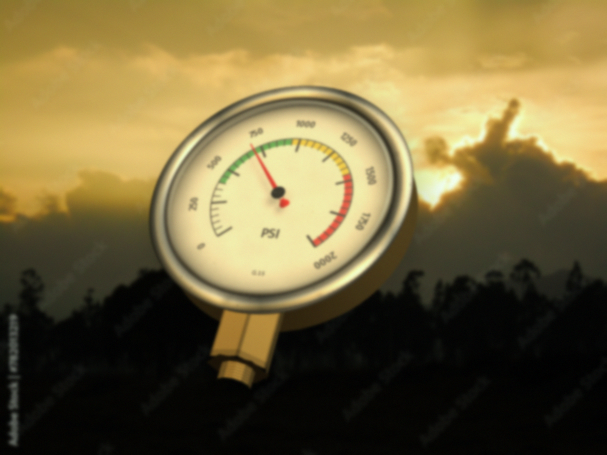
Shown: 700,psi
